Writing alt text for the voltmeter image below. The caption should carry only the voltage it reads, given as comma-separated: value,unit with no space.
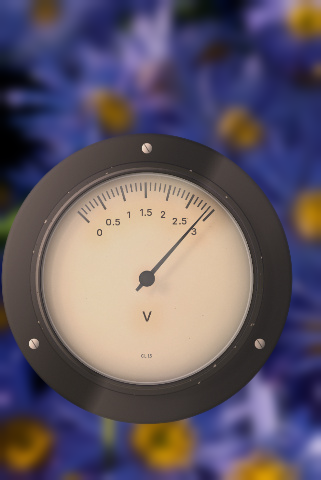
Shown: 2.9,V
